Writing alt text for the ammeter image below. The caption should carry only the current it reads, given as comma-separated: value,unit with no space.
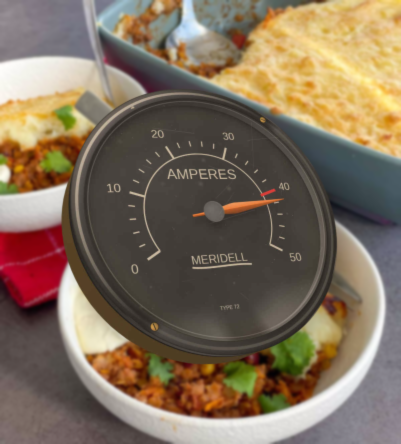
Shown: 42,A
